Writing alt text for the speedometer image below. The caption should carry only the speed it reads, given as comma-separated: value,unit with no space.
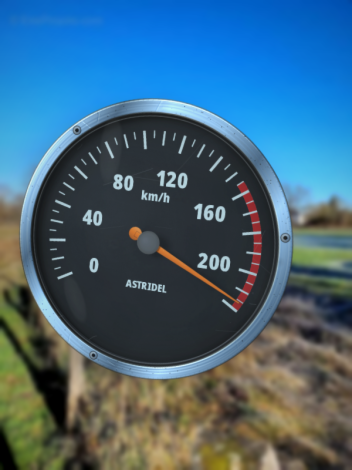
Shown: 215,km/h
